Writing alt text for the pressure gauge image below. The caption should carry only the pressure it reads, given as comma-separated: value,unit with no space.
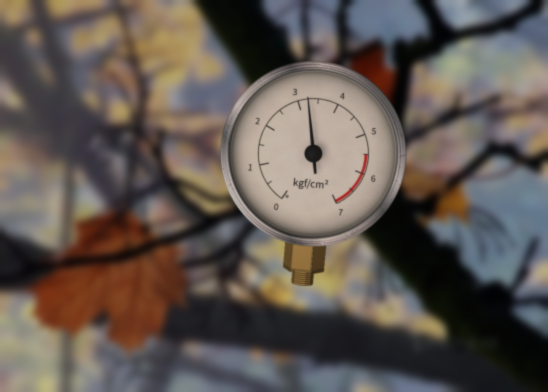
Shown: 3.25,kg/cm²
